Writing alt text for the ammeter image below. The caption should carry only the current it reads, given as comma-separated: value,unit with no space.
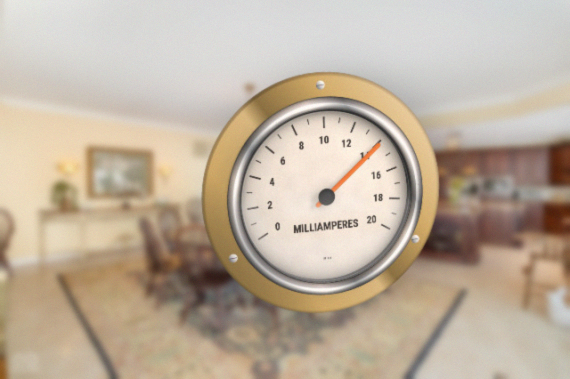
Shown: 14,mA
